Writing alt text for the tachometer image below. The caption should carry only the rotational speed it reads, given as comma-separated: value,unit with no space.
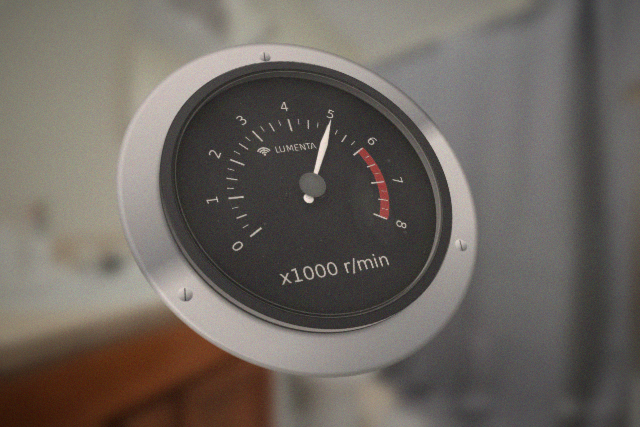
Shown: 5000,rpm
